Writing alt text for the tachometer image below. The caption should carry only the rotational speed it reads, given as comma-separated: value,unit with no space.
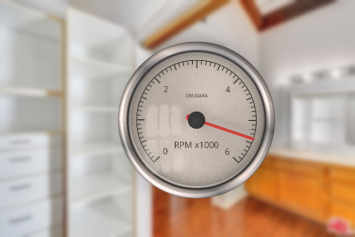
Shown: 5400,rpm
